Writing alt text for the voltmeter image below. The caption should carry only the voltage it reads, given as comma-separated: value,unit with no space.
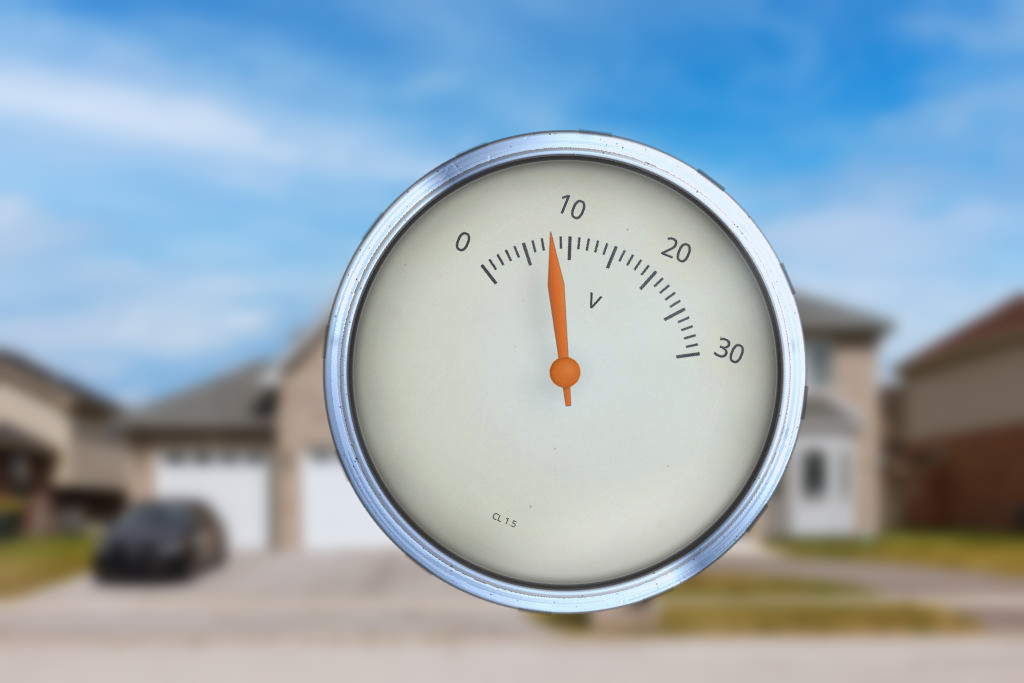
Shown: 8,V
